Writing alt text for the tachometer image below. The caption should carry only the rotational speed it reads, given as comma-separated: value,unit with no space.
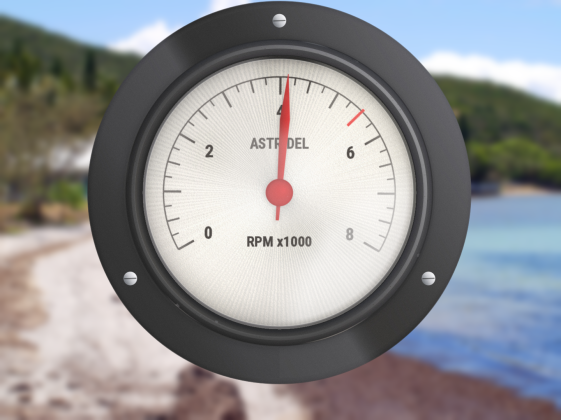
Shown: 4125,rpm
